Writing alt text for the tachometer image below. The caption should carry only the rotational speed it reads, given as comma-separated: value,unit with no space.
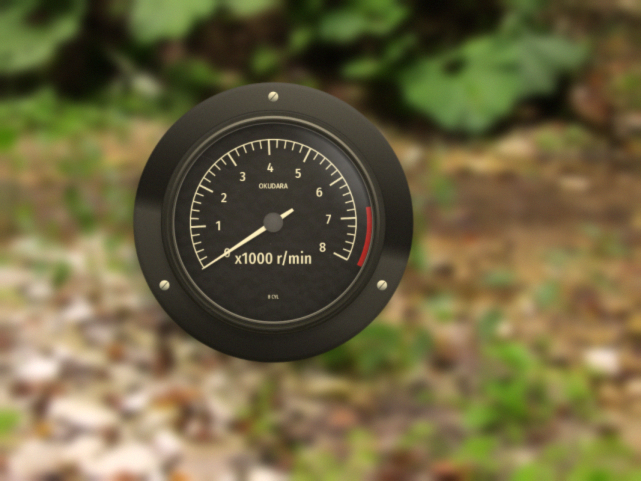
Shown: 0,rpm
